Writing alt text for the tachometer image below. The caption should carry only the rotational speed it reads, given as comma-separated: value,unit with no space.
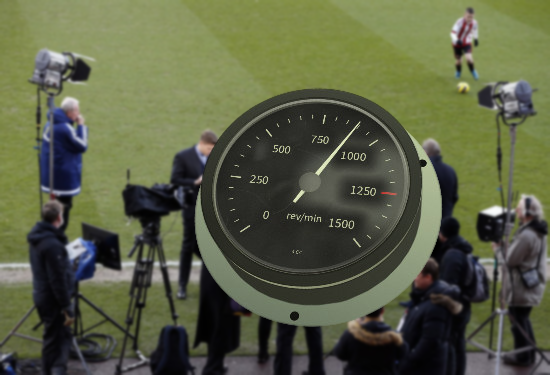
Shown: 900,rpm
